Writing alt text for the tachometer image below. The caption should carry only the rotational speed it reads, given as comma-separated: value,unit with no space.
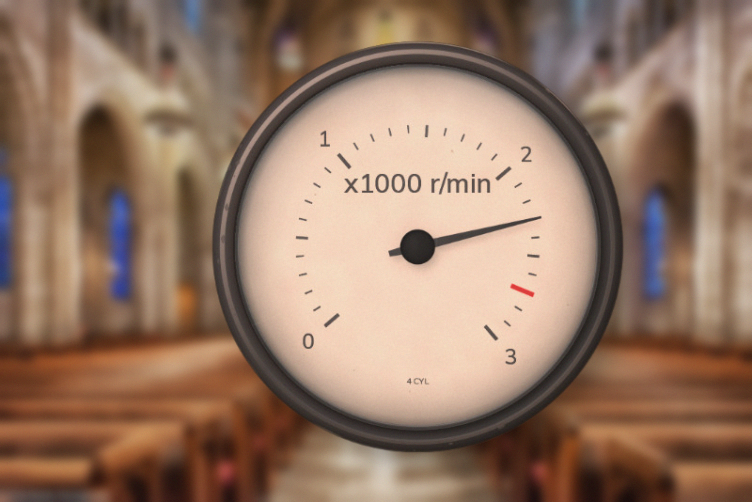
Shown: 2300,rpm
